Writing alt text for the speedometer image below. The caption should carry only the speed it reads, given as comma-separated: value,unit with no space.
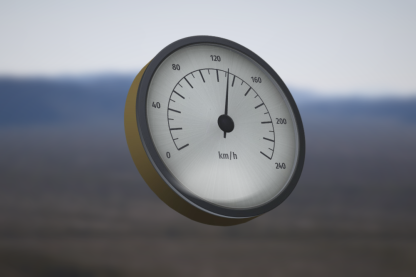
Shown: 130,km/h
